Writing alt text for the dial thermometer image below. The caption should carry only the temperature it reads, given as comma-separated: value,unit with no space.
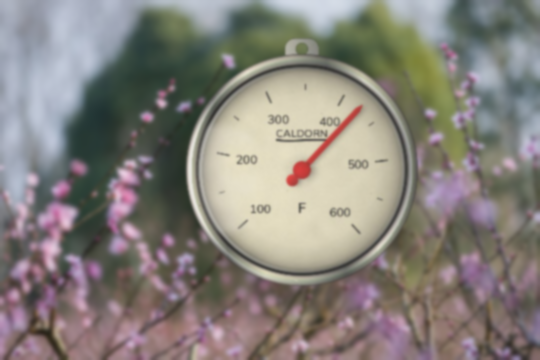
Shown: 425,°F
